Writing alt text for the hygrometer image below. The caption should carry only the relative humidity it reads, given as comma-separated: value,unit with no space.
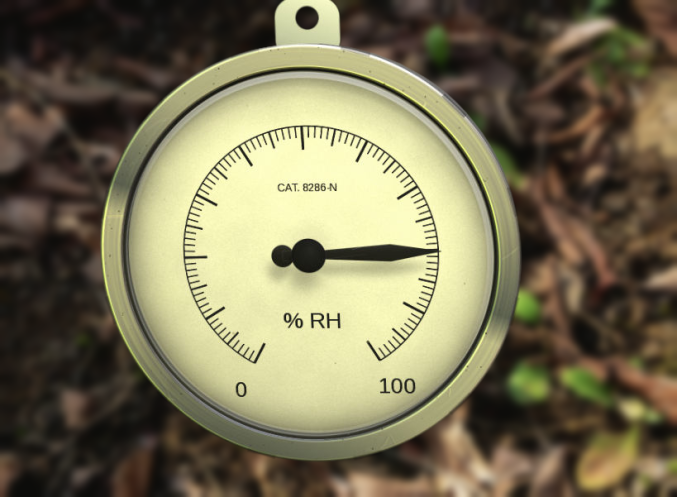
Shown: 80,%
